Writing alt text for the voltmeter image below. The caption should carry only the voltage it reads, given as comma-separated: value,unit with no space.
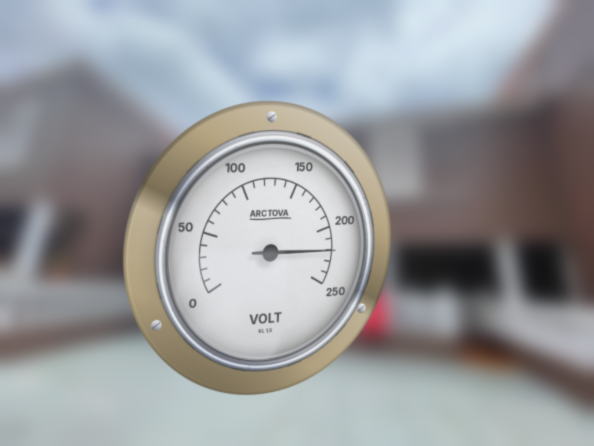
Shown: 220,V
